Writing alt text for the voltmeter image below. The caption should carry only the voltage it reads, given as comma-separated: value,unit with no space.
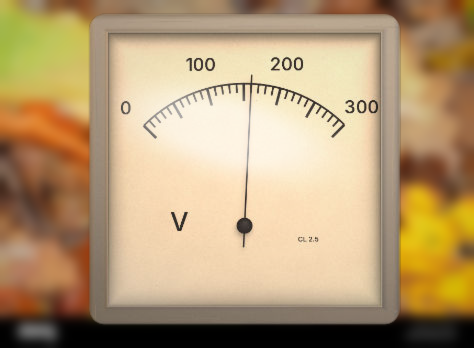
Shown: 160,V
